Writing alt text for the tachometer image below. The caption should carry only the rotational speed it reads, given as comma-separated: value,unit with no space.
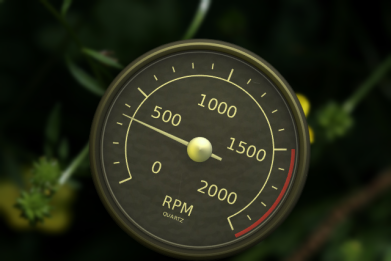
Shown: 350,rpm
